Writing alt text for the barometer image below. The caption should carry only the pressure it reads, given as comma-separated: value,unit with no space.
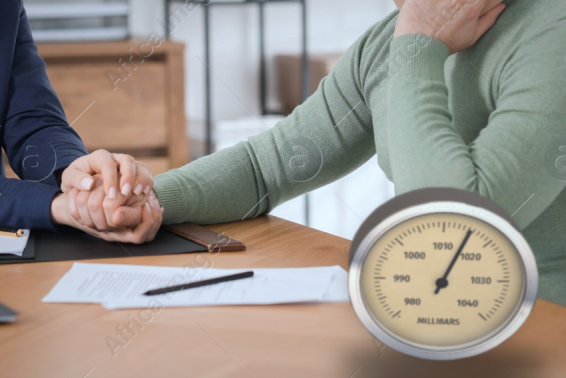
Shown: 1015,mbar
